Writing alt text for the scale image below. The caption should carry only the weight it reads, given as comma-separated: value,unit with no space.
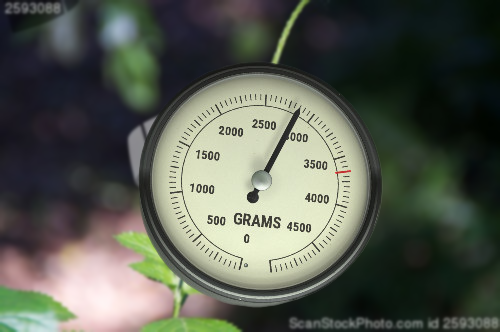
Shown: 2850,g
